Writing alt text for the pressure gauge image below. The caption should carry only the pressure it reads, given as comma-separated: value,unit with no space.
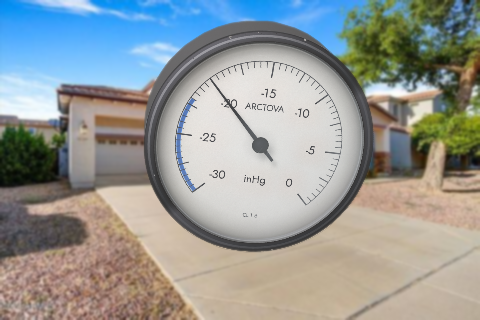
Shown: -20,inHg
